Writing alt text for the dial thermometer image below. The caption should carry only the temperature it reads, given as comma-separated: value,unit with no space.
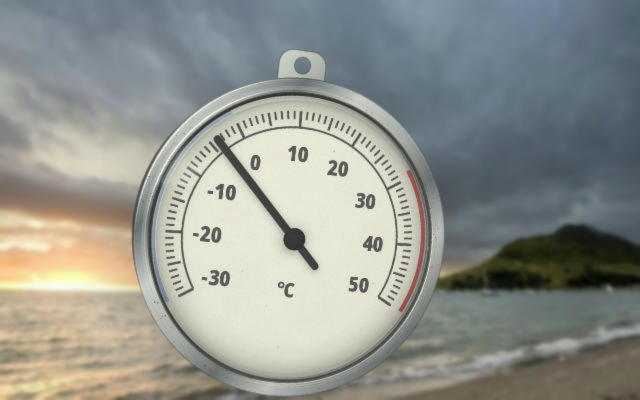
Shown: -4,°C
